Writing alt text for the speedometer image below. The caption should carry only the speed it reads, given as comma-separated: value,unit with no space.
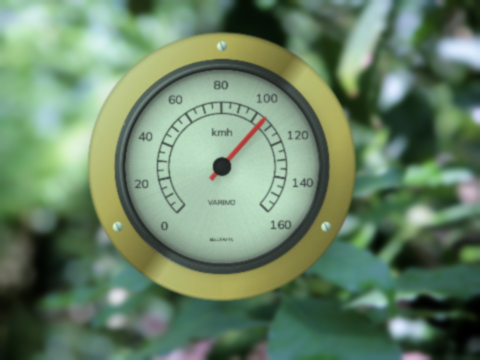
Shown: 105,km/h
